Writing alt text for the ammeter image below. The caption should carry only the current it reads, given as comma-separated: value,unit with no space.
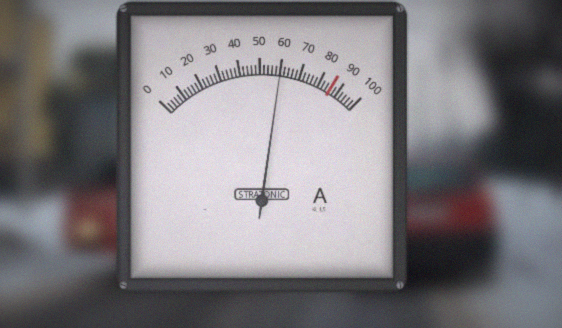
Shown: 60,A
